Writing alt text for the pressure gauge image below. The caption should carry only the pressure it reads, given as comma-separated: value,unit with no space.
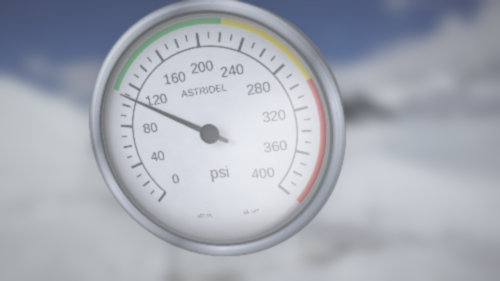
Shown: 110,psi
